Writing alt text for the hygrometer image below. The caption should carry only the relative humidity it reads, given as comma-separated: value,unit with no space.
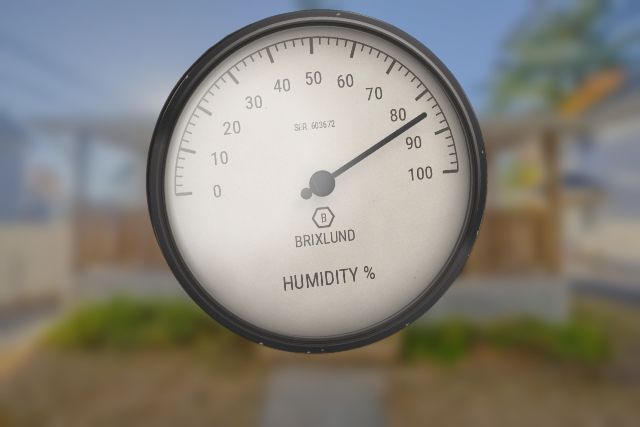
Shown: 84,%
